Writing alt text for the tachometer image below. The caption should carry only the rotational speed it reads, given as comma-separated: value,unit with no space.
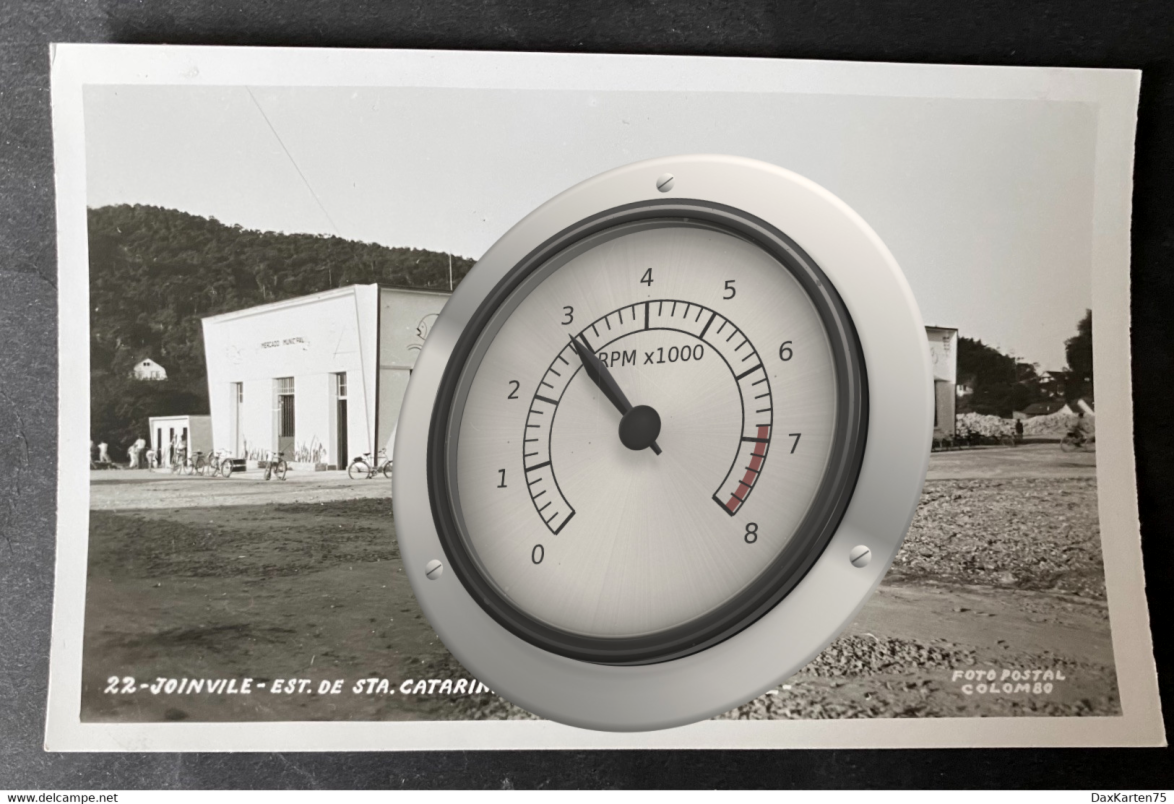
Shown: 2900,rpm
